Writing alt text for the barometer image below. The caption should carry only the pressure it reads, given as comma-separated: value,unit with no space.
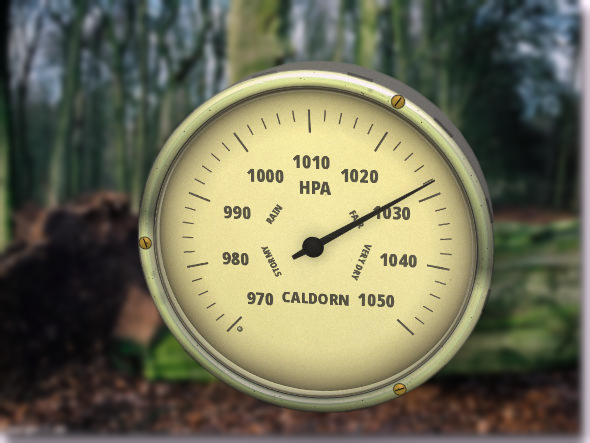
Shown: 1028,hPa
